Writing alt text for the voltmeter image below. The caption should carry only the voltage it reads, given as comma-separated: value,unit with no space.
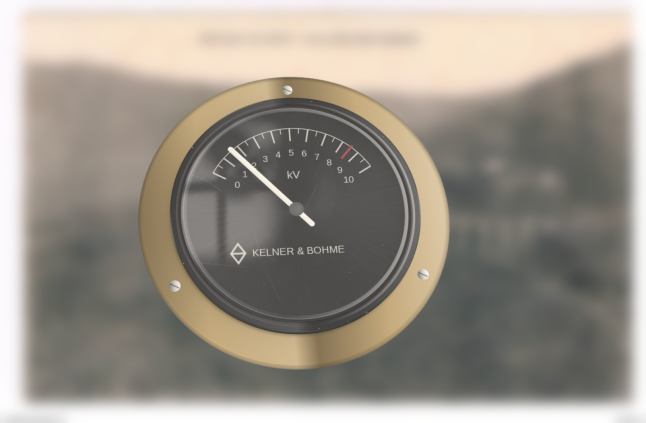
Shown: 1.5,kV
